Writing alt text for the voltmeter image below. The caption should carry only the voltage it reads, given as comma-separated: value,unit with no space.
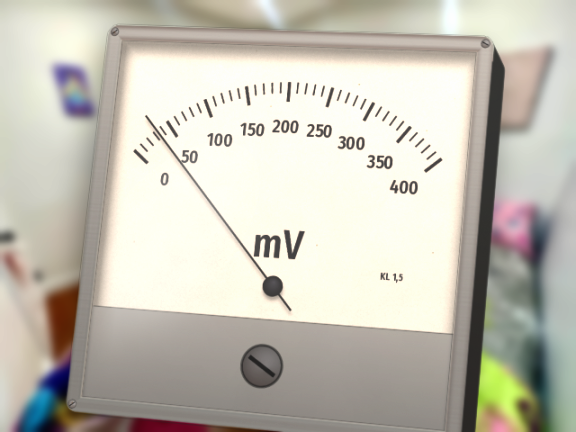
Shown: 35,mV
